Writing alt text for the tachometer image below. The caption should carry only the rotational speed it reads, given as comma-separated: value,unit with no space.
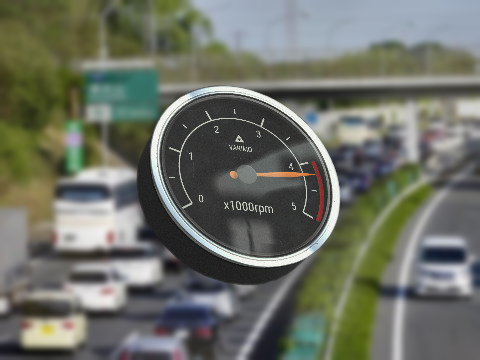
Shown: 4250,rpm
